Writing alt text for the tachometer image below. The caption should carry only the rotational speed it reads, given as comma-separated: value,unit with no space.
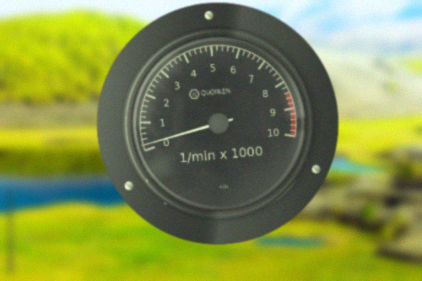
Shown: 200,rpm
